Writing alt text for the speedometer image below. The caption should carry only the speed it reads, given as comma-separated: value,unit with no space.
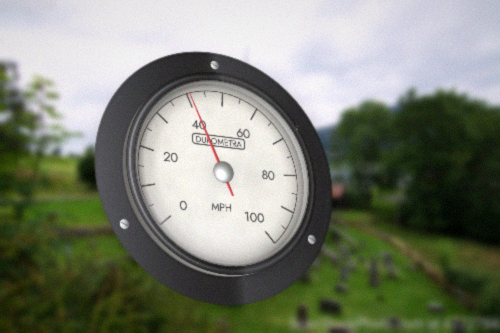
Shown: 40,mph
